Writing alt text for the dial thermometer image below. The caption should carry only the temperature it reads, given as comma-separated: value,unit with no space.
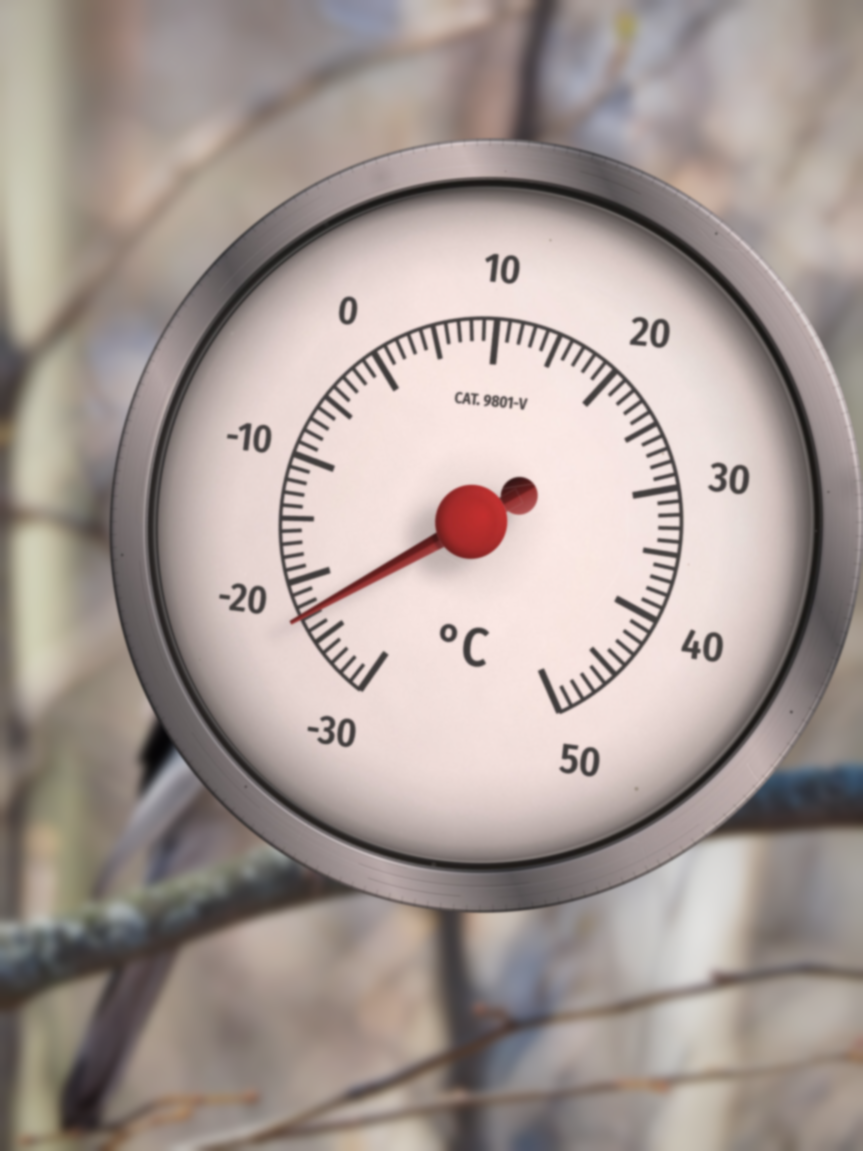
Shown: -23,°C
